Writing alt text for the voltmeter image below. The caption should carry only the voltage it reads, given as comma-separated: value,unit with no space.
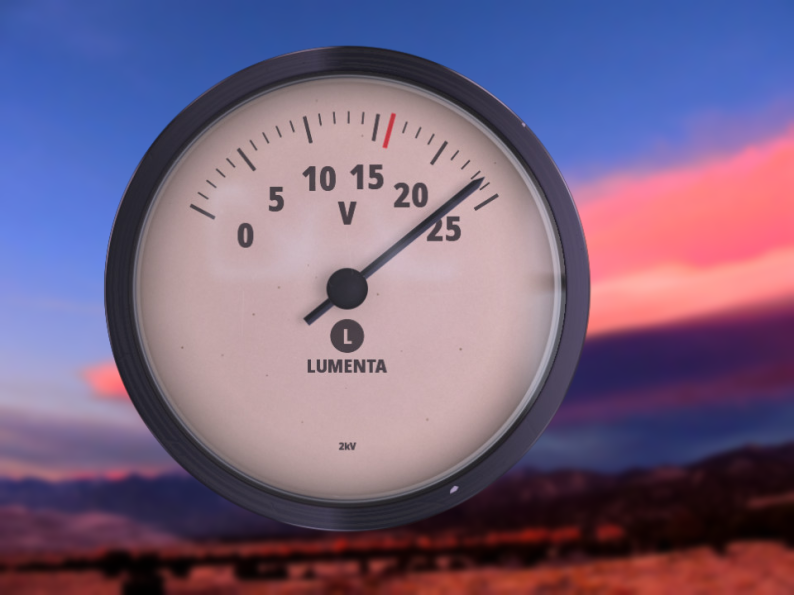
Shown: 23.5,V
